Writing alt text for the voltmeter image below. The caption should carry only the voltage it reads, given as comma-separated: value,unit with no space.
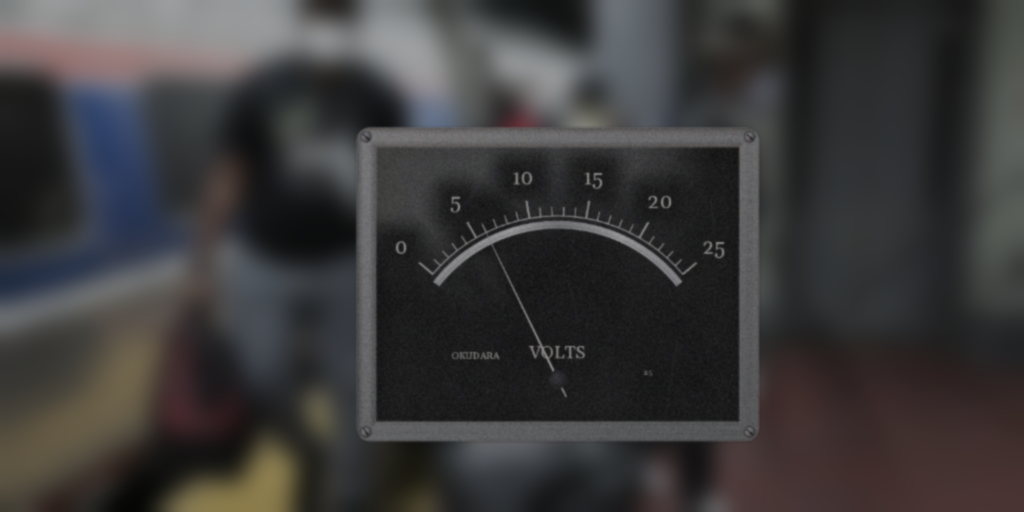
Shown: 6,V
